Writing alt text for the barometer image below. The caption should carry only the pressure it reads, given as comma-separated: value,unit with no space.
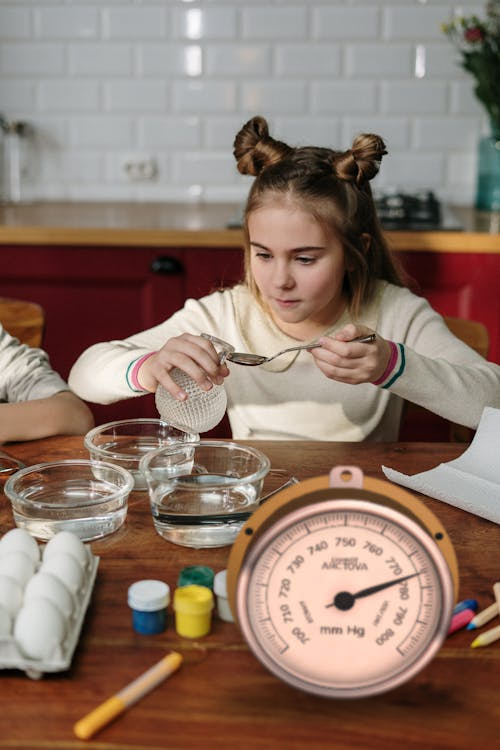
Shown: 775,mmHg
